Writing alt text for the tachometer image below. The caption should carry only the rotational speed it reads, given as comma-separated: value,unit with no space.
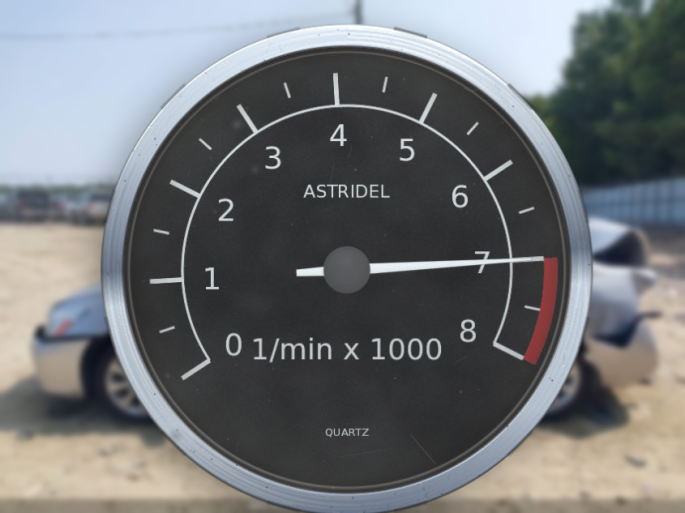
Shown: 7000,rpm
